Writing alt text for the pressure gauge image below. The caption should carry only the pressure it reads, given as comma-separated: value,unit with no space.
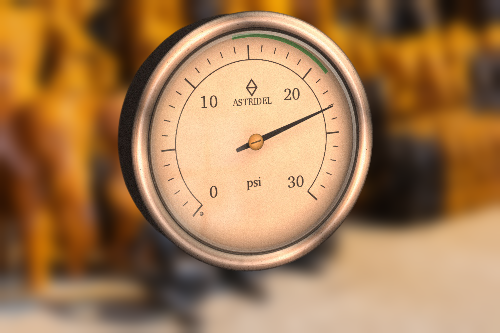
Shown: 23,psi
